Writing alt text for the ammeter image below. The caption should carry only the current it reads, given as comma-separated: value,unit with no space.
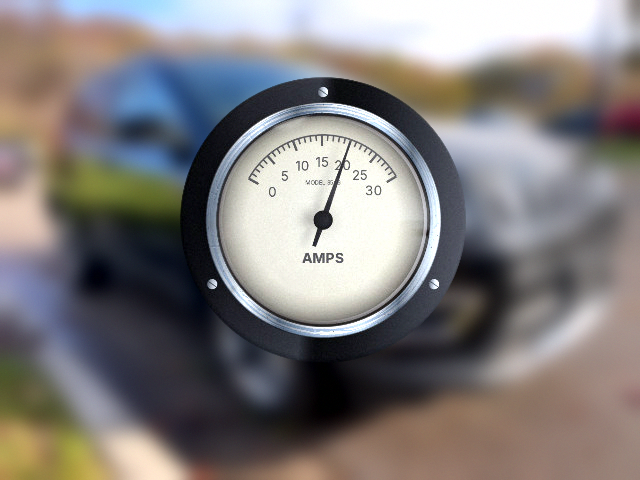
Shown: 20,A
